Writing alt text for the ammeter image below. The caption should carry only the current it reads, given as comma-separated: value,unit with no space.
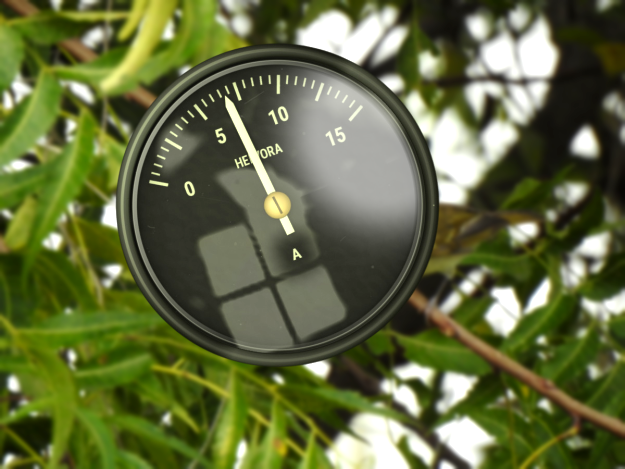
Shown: 6.75,A
